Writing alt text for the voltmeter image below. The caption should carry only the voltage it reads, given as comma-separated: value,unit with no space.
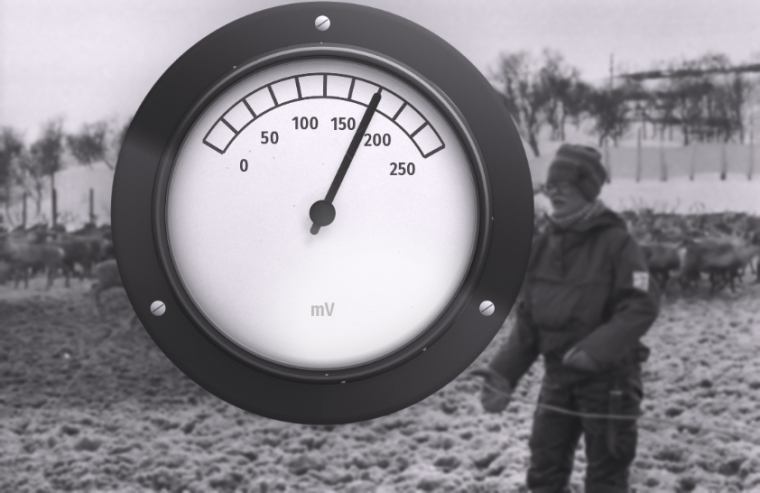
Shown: 175,mV
